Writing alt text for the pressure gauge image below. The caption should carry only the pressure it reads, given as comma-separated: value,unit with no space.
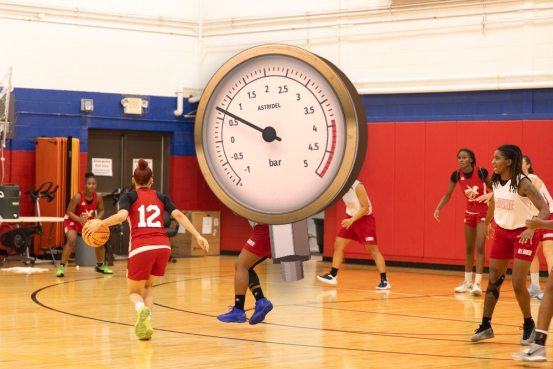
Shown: 0.7,bar
